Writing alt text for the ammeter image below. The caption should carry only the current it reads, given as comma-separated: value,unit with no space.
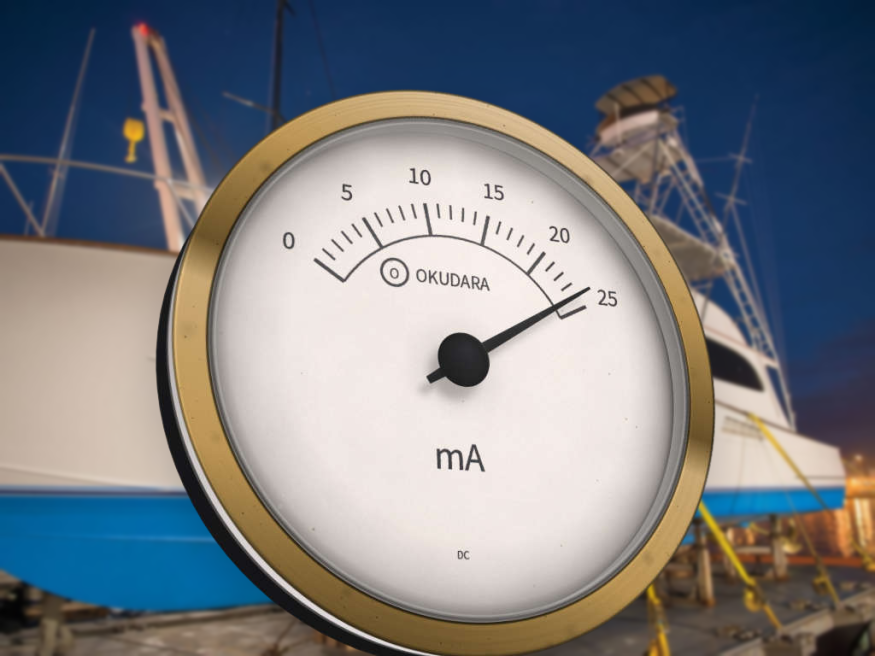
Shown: 24,mA
